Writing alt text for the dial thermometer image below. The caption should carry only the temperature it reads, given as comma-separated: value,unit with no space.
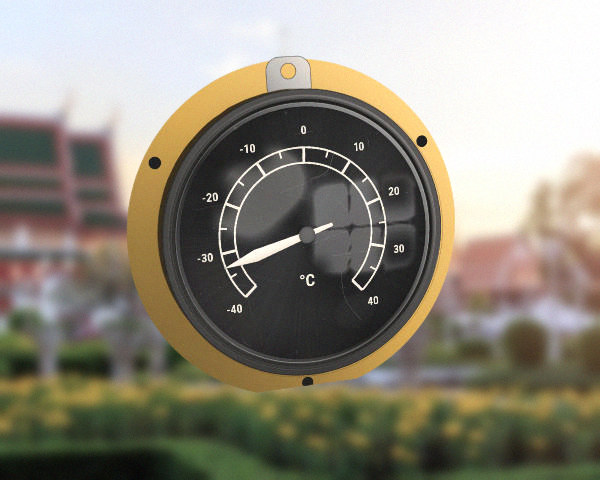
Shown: -32.5,°C
